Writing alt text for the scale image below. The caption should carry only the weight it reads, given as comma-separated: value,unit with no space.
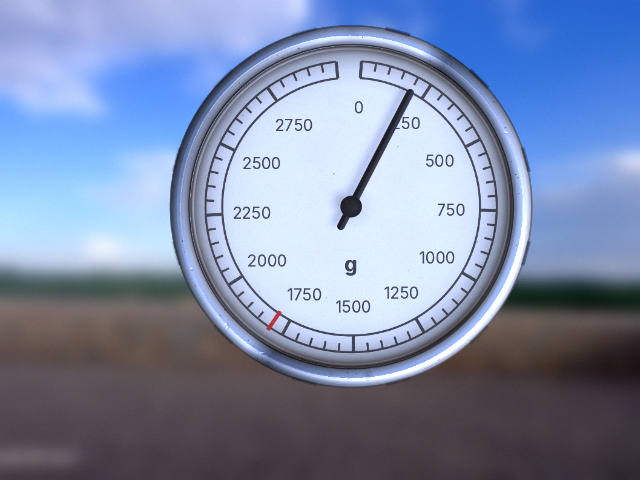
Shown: 200,g
